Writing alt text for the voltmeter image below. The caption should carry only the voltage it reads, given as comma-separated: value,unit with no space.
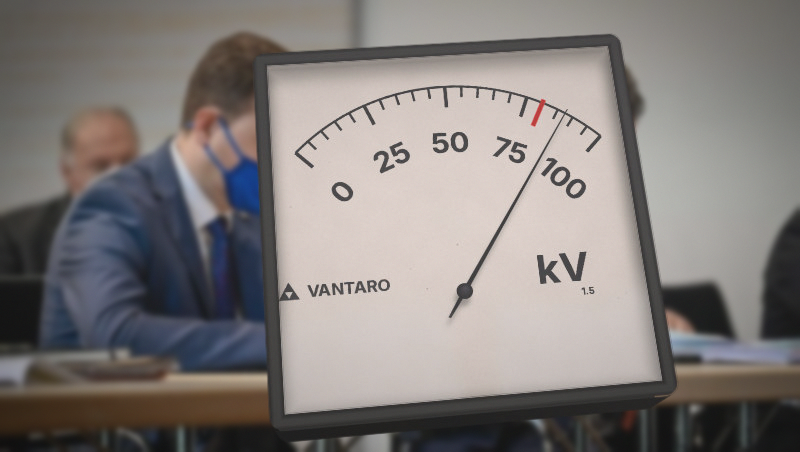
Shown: 87.5,kV
